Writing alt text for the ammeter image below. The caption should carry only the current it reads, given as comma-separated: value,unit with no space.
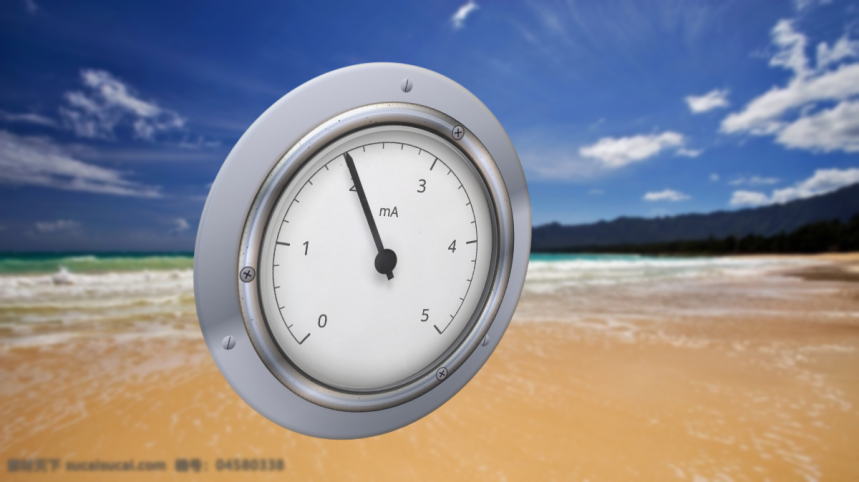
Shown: 2,mA
